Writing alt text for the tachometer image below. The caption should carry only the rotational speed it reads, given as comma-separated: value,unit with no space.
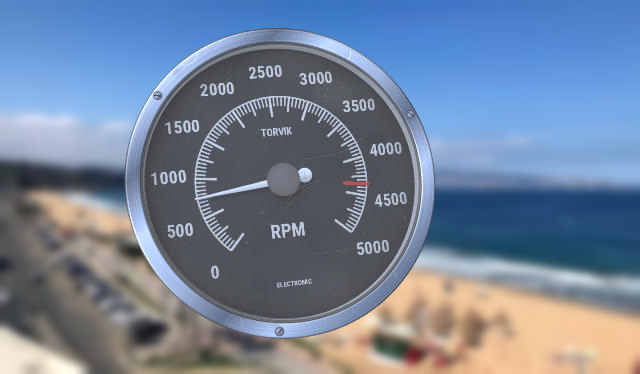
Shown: 750,rpm
